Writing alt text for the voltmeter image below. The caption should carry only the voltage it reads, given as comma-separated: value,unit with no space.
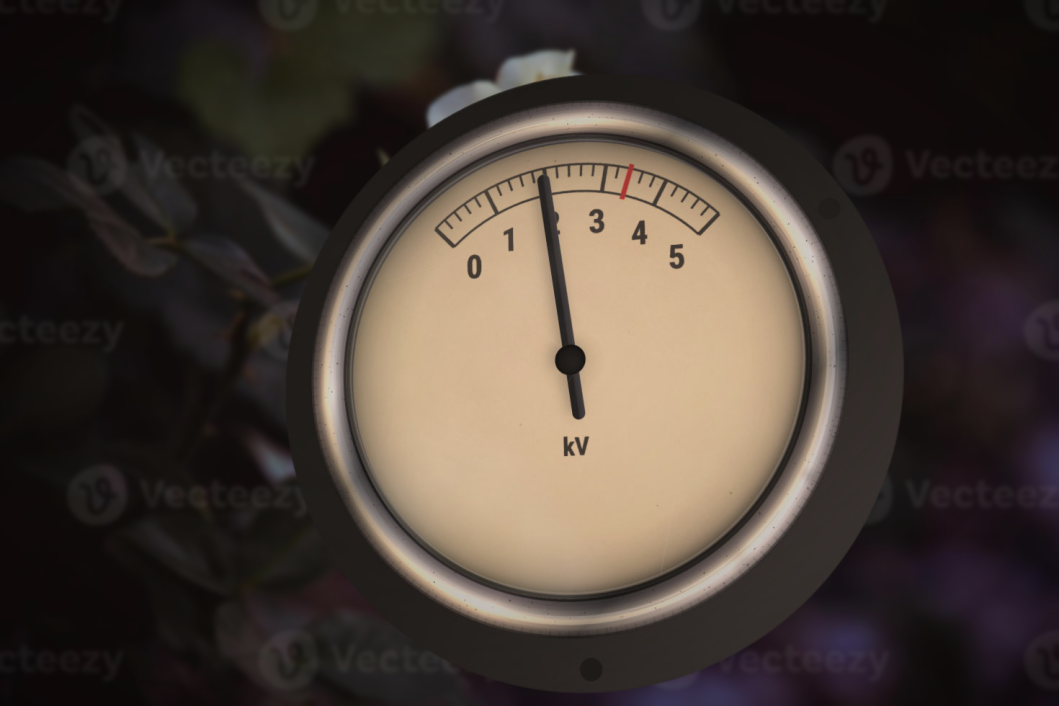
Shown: 2,kV
